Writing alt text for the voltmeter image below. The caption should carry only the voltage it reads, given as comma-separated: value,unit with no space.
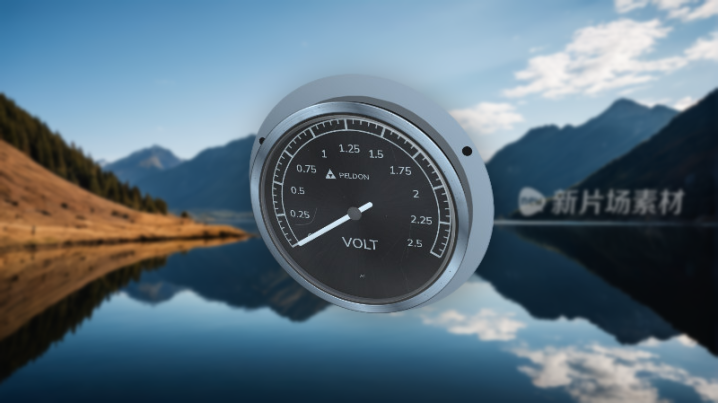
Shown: 0,V
